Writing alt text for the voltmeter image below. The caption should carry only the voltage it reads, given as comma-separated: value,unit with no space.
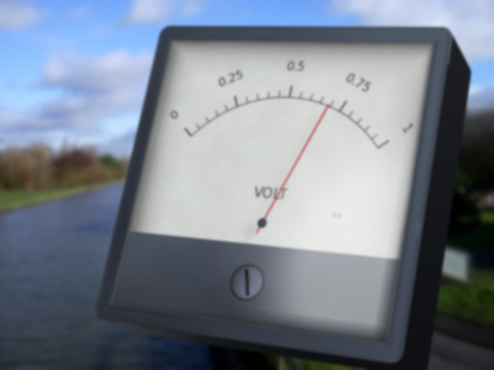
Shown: 0.7,V
